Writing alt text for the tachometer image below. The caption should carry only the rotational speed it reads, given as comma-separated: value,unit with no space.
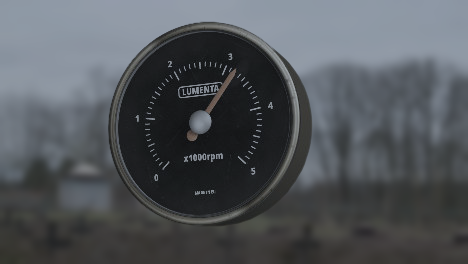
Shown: 3200,rpm
